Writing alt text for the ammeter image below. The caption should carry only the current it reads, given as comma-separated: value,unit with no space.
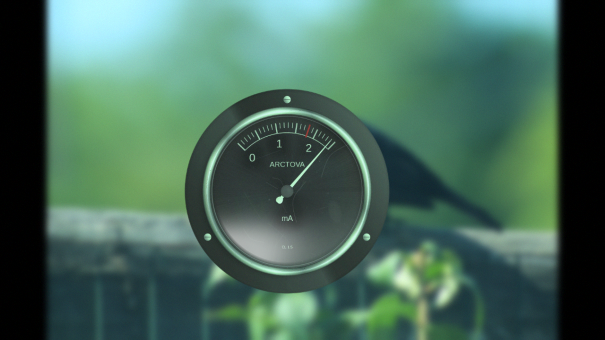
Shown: 2.4,mA
